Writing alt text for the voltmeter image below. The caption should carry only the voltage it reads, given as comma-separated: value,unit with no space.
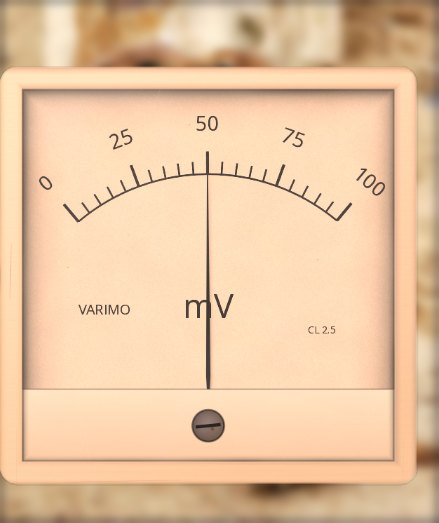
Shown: 50,mV
